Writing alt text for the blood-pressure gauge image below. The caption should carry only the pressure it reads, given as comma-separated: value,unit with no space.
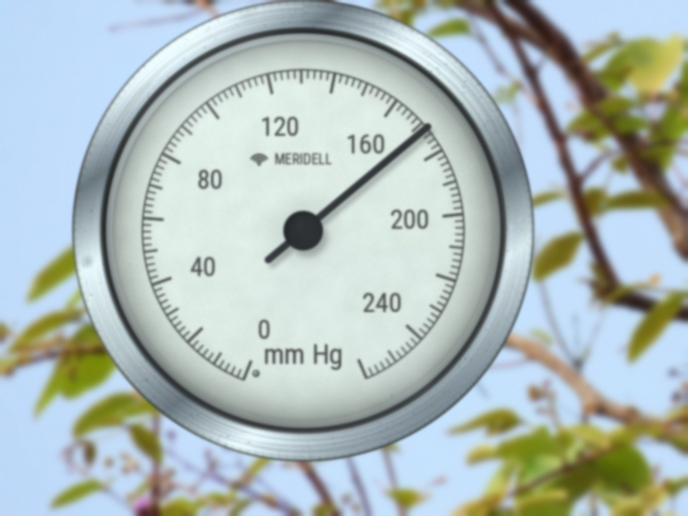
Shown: 172,mmHg
